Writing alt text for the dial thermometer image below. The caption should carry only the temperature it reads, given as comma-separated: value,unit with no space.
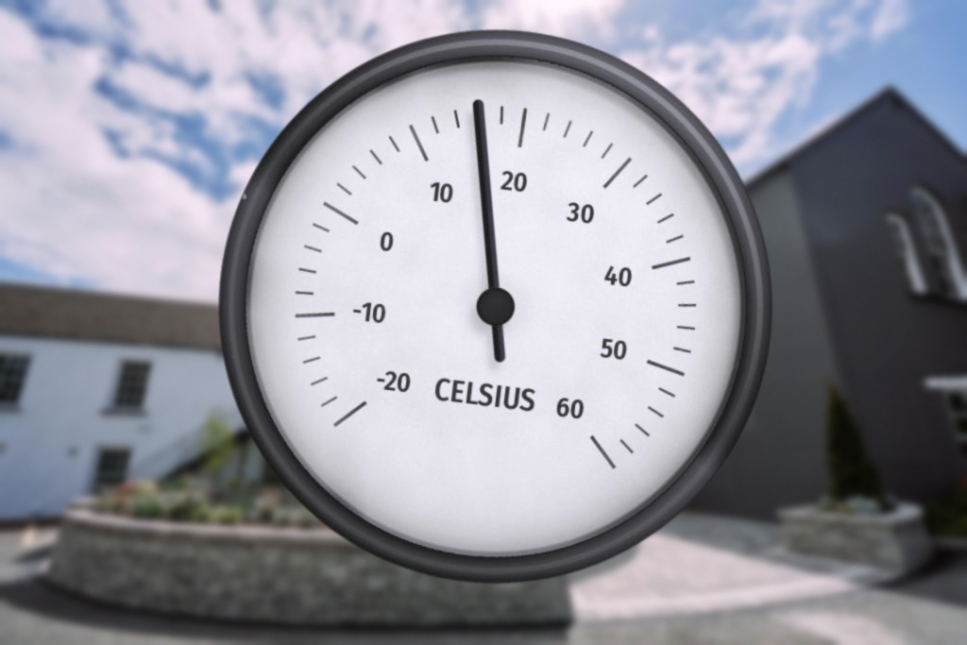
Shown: 16,°C
